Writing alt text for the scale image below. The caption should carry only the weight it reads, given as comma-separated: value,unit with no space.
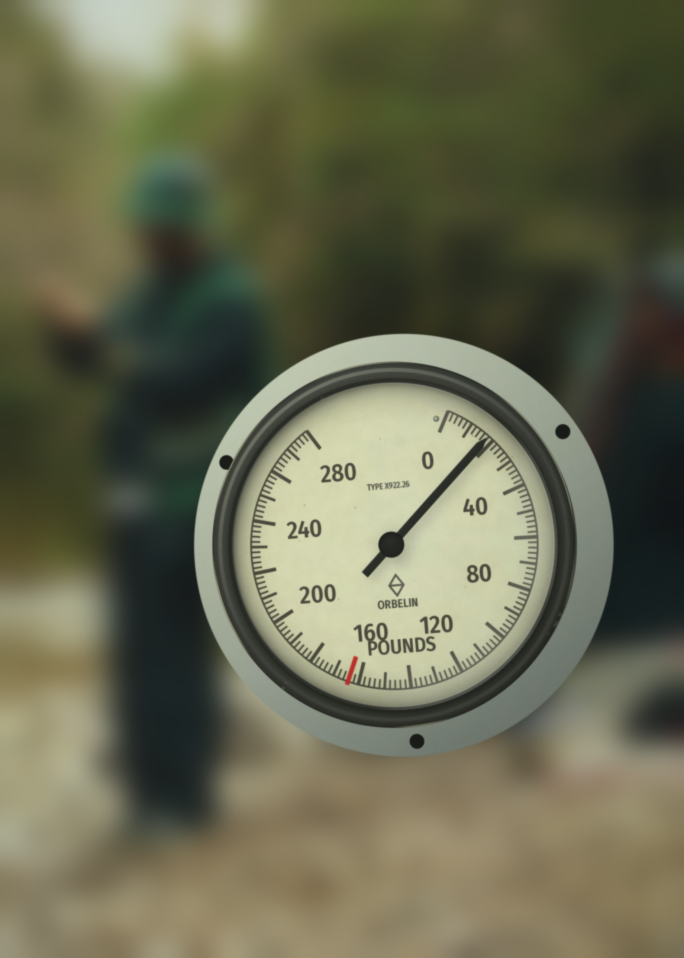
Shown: 18,lb
